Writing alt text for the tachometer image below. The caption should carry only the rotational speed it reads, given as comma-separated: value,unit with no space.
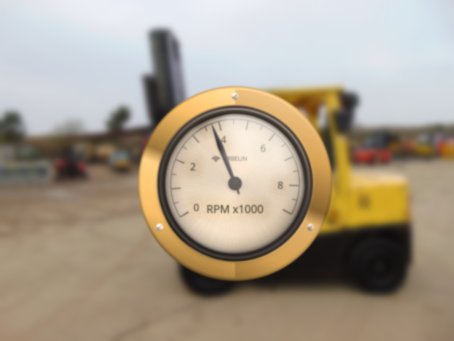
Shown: 3750,rpm
